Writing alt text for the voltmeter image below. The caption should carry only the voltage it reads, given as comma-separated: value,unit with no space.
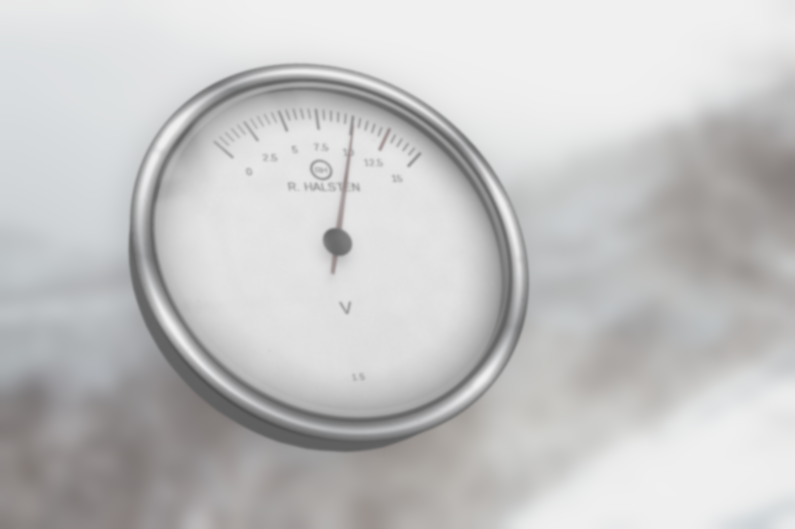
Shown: 10,V
